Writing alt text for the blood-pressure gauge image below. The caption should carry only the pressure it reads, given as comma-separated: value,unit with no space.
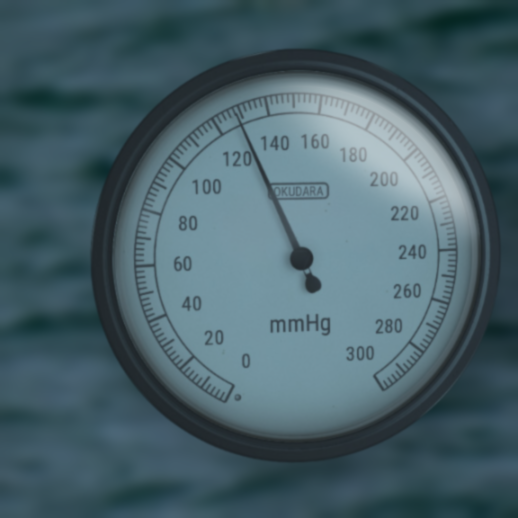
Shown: 128,mmHg
